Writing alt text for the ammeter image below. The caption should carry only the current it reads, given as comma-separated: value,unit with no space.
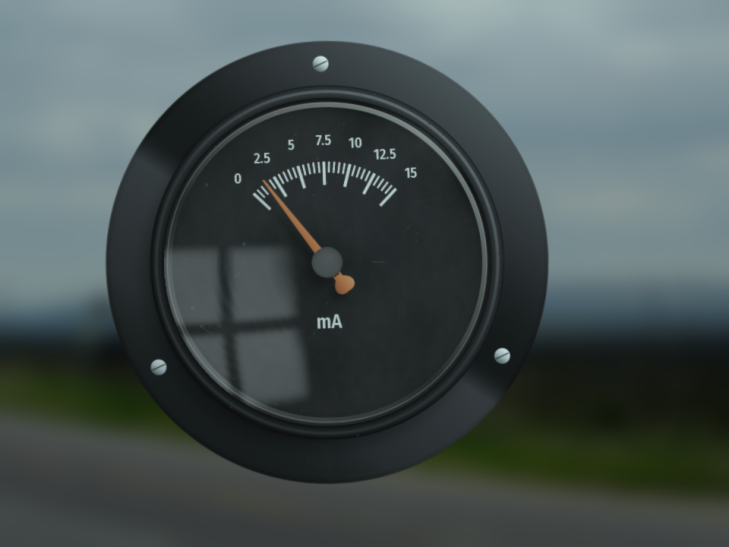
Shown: 1.5,mA
